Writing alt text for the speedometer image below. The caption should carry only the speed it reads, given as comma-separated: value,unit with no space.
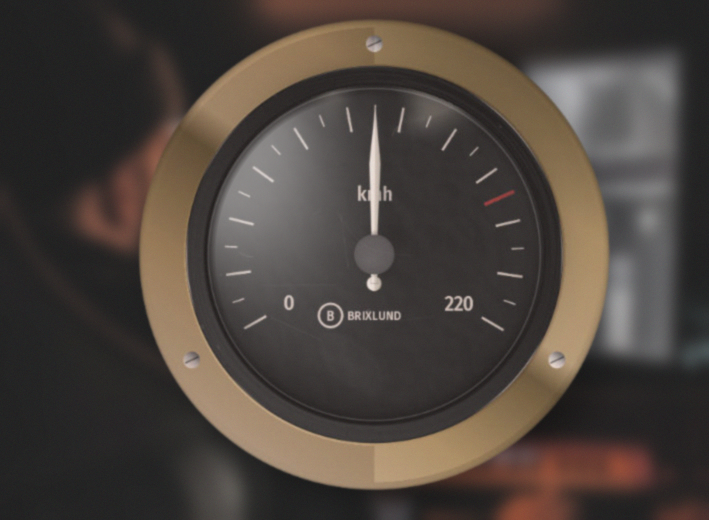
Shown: 110,km/h
